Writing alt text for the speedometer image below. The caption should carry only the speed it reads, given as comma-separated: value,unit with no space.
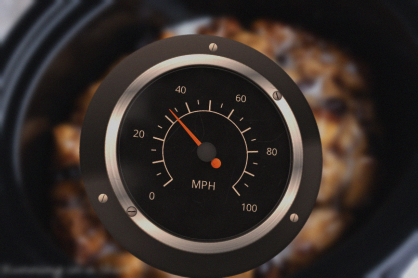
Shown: 32.5,mph
